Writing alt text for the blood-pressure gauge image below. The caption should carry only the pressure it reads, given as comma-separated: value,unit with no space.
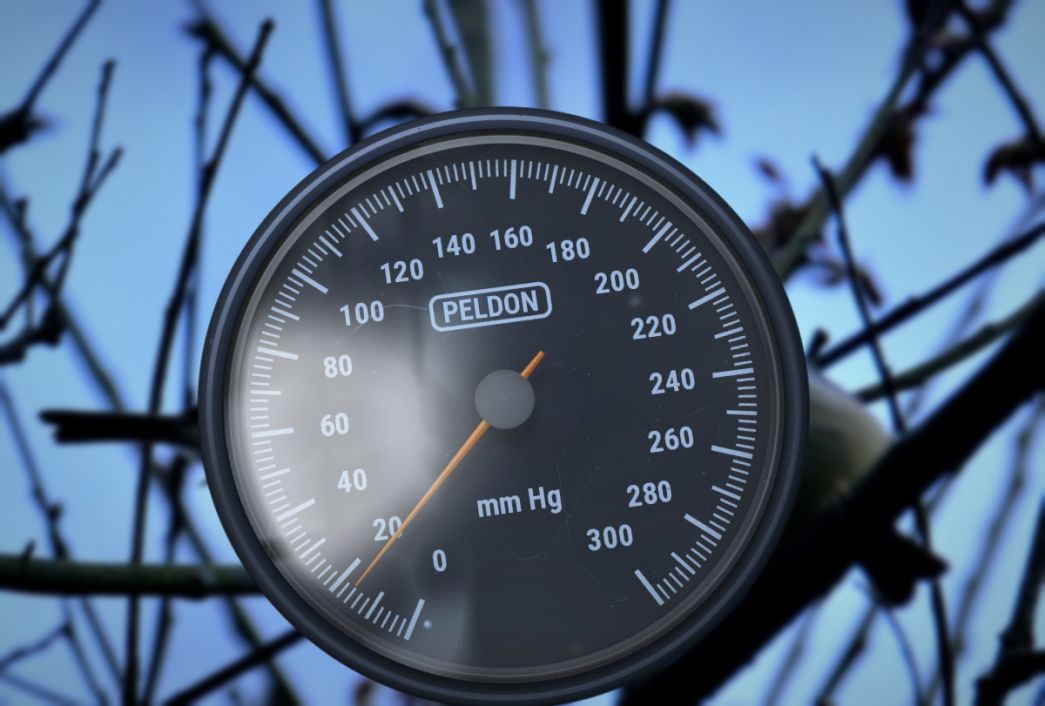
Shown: 16,mmHg
